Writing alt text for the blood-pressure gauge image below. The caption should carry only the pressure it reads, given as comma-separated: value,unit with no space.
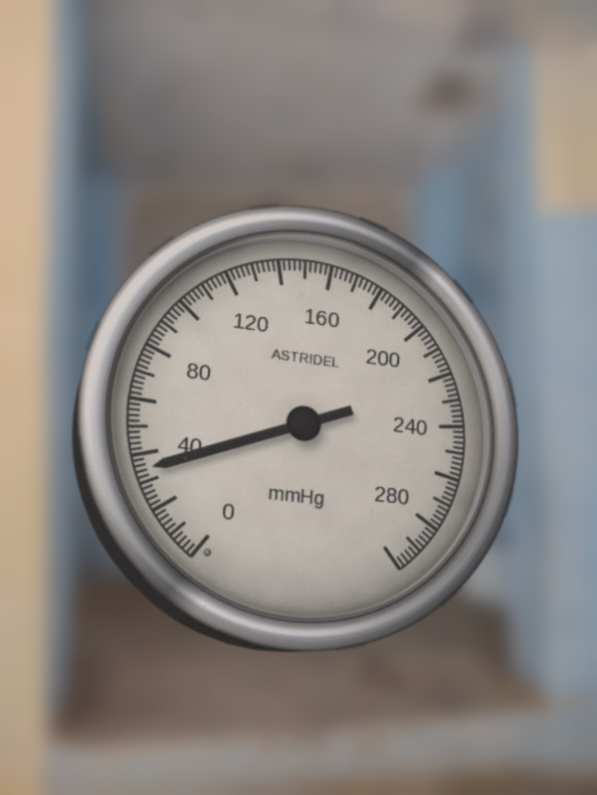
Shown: 34,mmHg
